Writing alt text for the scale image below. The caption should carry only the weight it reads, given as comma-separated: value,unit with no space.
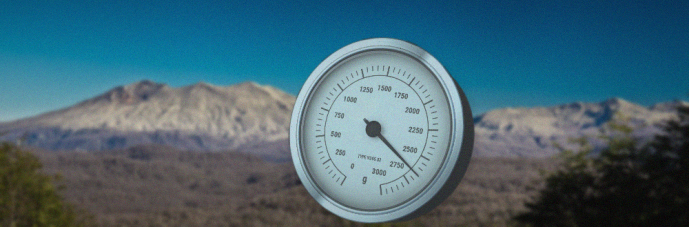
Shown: 2650,g
